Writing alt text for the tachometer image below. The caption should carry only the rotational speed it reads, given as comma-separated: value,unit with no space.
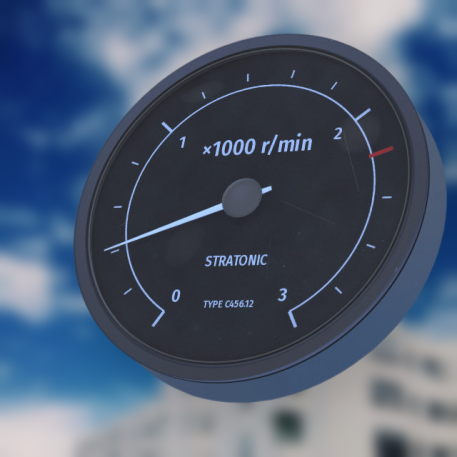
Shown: 400,rpm
